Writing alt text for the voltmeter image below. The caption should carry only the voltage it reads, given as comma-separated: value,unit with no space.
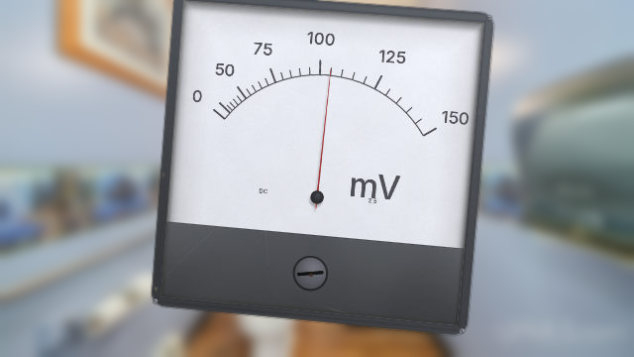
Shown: 105,mV
